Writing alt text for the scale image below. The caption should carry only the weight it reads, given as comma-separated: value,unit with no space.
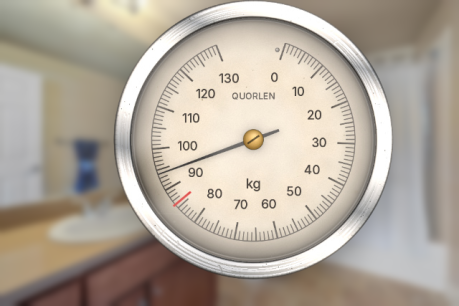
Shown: 94,kg
